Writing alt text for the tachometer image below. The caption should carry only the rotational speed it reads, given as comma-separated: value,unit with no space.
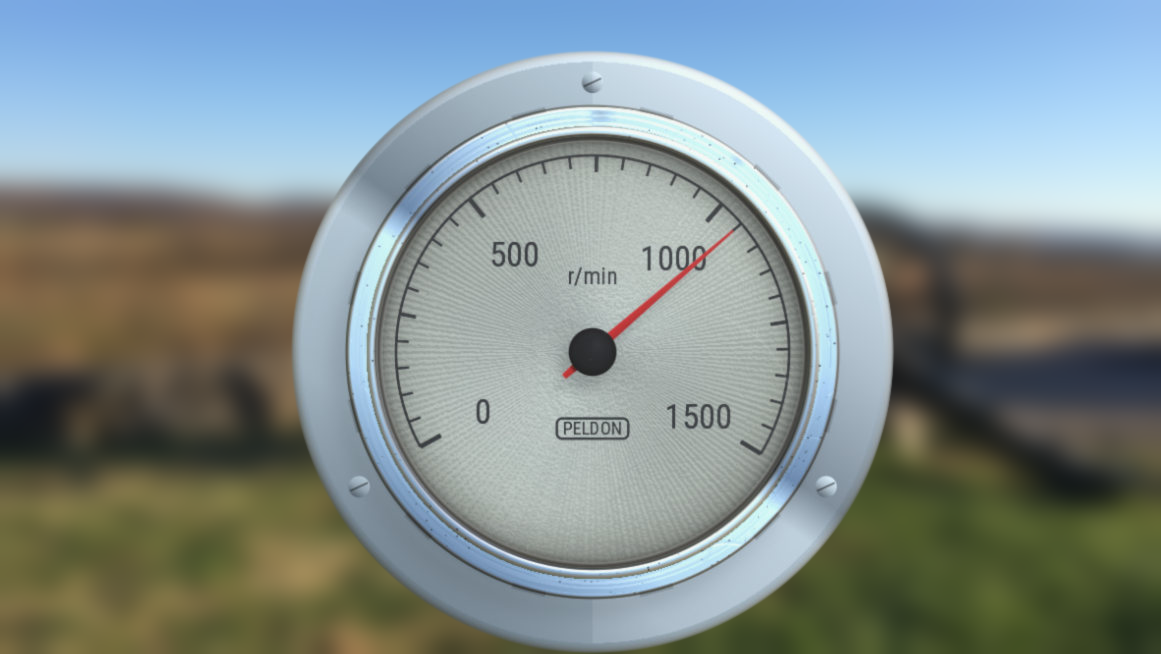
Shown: 1050,rpm
